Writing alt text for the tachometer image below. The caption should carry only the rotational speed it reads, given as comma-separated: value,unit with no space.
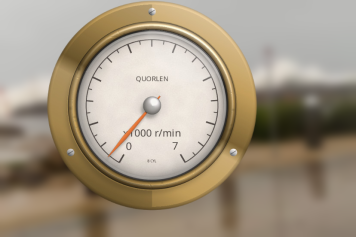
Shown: 250,rpm
